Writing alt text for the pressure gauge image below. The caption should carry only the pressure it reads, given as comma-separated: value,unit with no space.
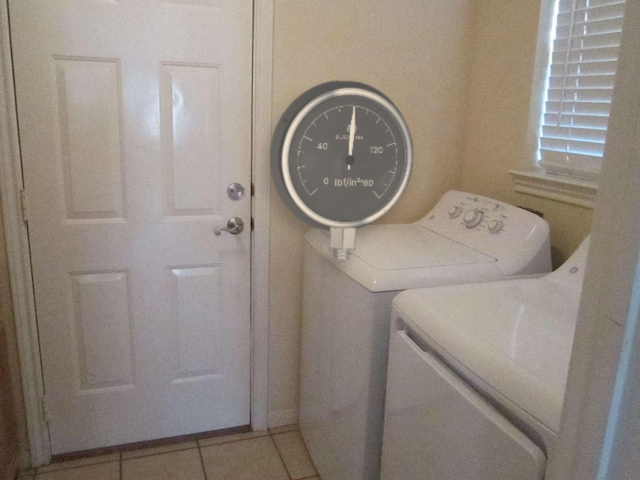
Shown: 80,psi
